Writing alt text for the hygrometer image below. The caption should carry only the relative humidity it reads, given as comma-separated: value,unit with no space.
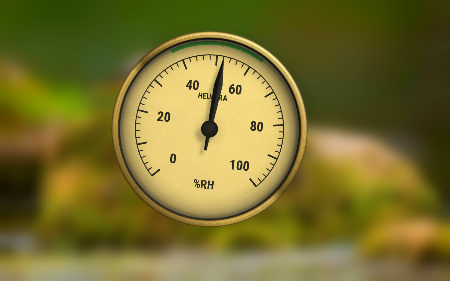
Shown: 52,%
